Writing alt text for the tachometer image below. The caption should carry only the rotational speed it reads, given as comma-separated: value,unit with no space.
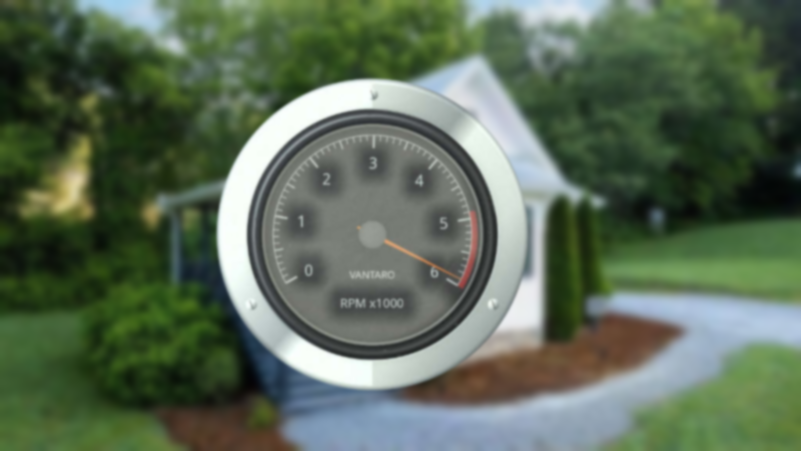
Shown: 5900,rpm
